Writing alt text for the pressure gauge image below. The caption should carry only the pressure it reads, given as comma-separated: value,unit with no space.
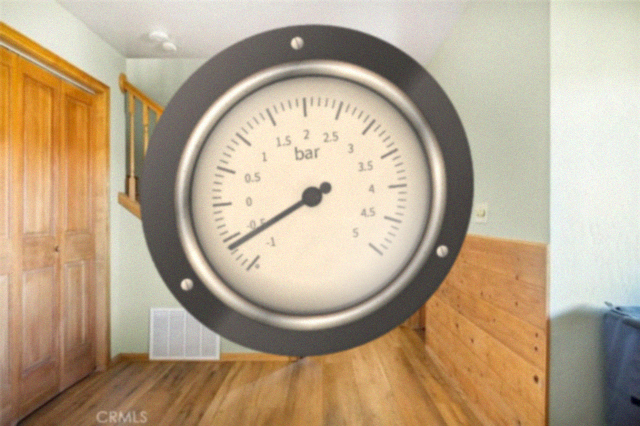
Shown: -0.6,bar
